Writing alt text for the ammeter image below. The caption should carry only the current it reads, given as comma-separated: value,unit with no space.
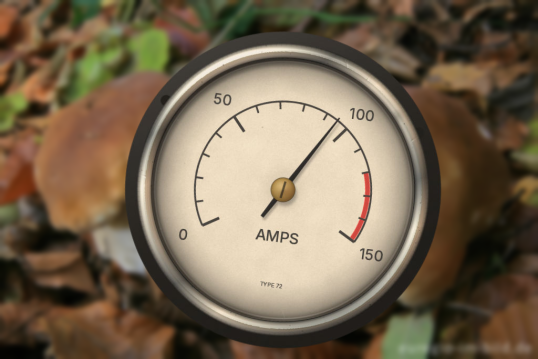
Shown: 95,A
